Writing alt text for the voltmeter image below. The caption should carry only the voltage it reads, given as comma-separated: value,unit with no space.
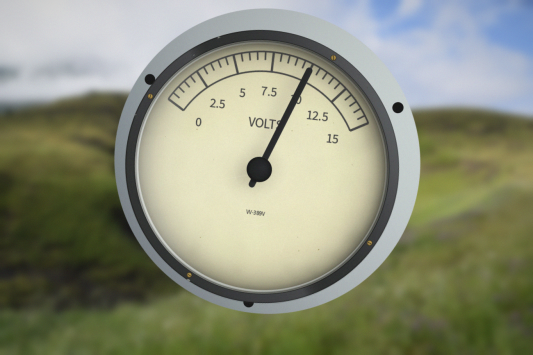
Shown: 10,V
